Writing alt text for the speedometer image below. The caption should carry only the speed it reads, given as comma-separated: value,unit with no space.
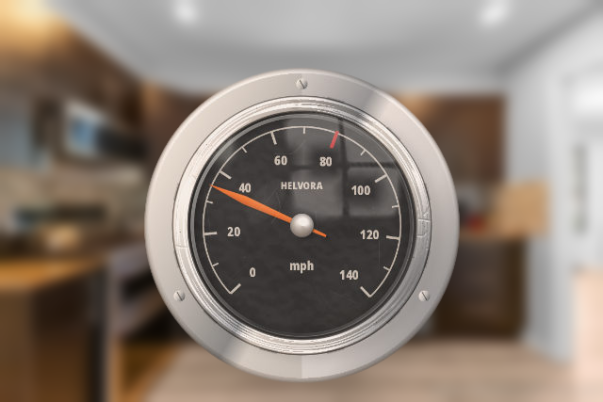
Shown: 35,mph
